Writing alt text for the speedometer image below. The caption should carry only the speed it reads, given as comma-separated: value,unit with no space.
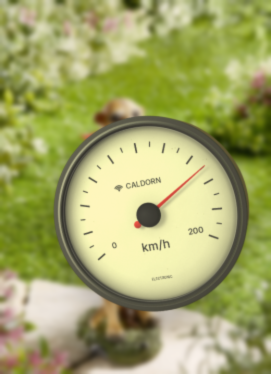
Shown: 150,km/h
